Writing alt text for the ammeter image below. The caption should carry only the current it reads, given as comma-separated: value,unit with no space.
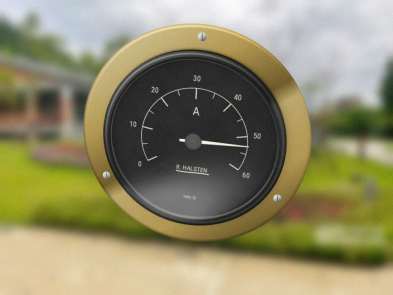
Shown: 52.5,A
